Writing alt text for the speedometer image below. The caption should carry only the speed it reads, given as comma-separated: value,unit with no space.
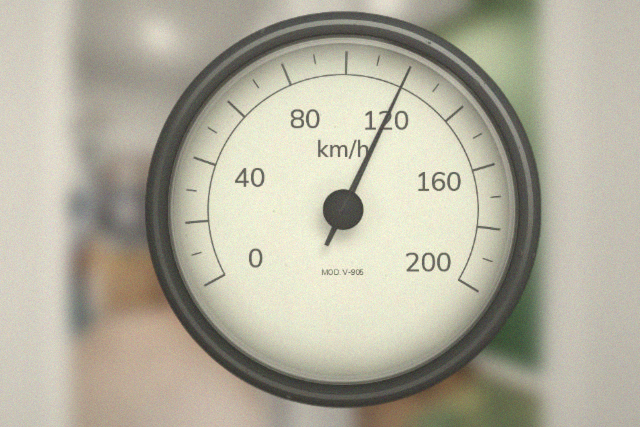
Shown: 120,km/h
